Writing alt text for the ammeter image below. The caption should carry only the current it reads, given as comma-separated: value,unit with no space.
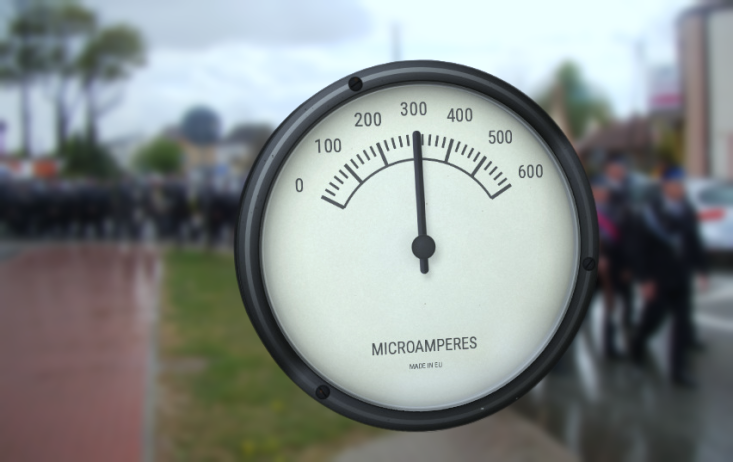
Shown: 300,µA
